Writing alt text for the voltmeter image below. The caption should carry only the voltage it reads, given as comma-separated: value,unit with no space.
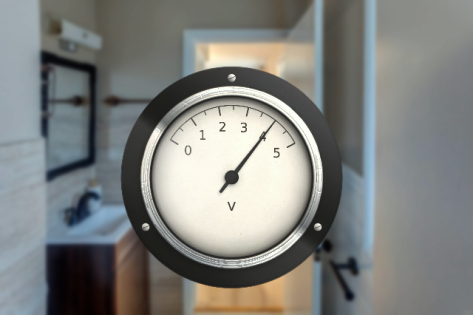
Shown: 4,V
